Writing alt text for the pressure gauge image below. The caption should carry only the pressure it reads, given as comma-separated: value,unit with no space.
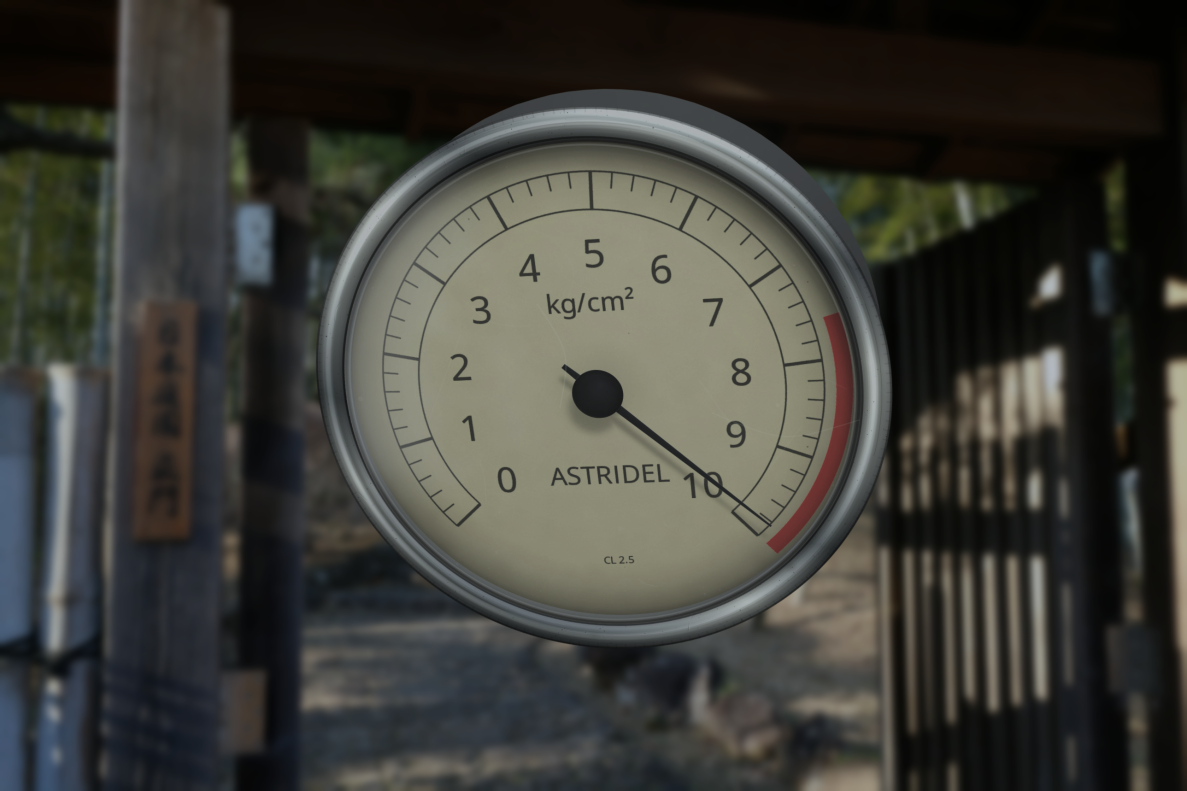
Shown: 9.8,kg/cm²
